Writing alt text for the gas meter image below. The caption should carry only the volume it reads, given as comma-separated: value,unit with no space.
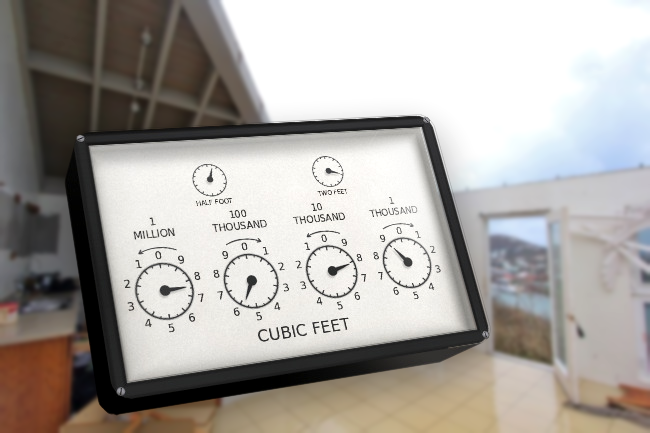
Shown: 757900,ft³
